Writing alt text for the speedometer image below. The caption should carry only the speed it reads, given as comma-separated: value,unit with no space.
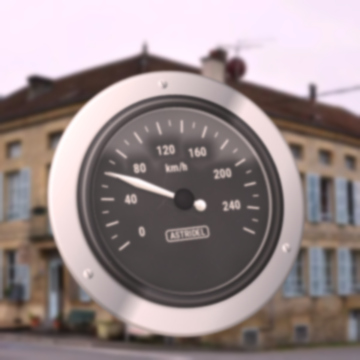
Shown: 60,km/h
